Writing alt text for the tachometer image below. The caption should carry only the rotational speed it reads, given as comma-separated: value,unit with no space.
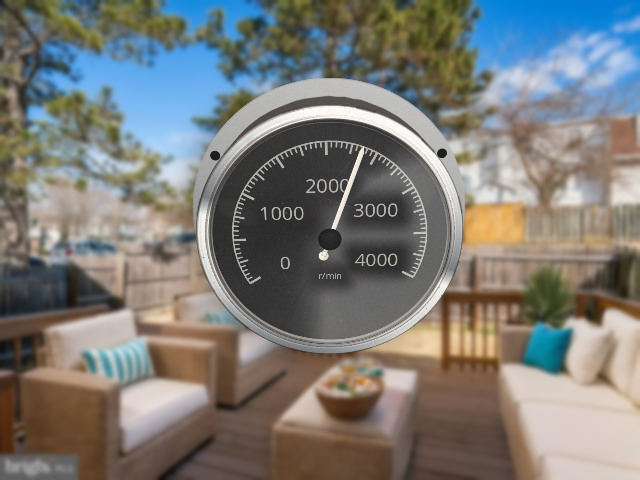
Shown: 2350,rpm
